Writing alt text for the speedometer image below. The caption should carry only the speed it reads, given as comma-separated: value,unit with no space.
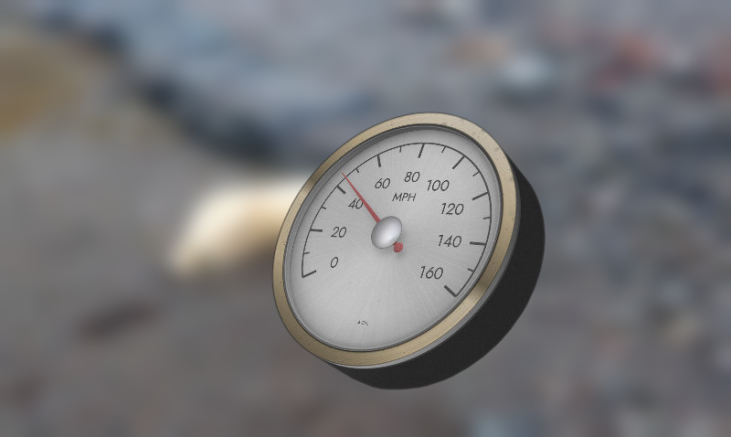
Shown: 45,mph
